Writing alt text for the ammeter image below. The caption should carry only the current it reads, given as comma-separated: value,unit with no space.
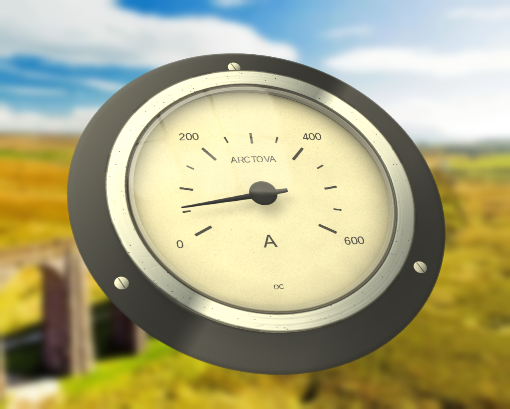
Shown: 50,A
